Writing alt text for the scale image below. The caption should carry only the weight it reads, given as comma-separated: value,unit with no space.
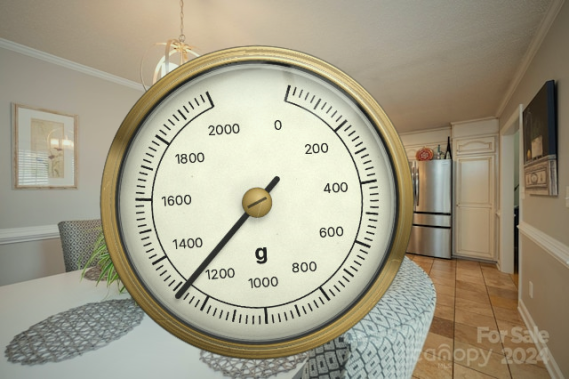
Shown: 1280,g
